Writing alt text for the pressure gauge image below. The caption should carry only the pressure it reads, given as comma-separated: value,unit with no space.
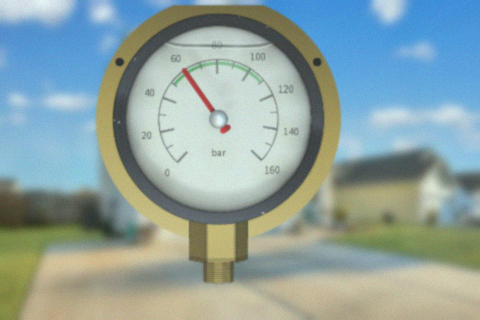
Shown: 60,bar
